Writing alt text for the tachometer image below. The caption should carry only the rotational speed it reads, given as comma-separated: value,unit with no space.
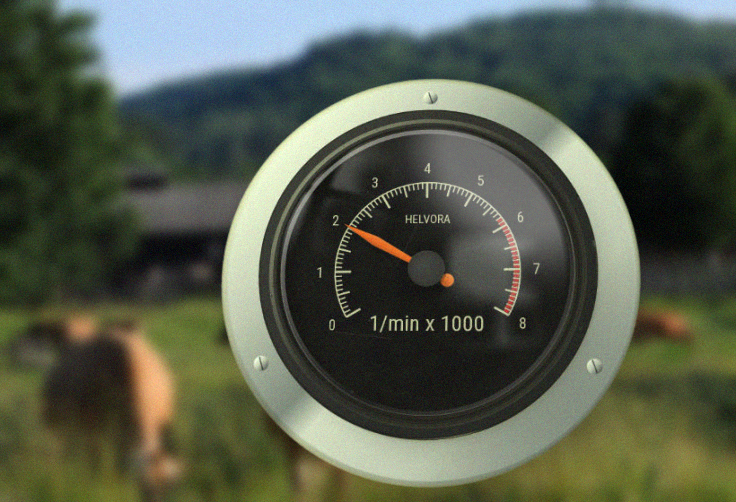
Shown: 2000,rpm
